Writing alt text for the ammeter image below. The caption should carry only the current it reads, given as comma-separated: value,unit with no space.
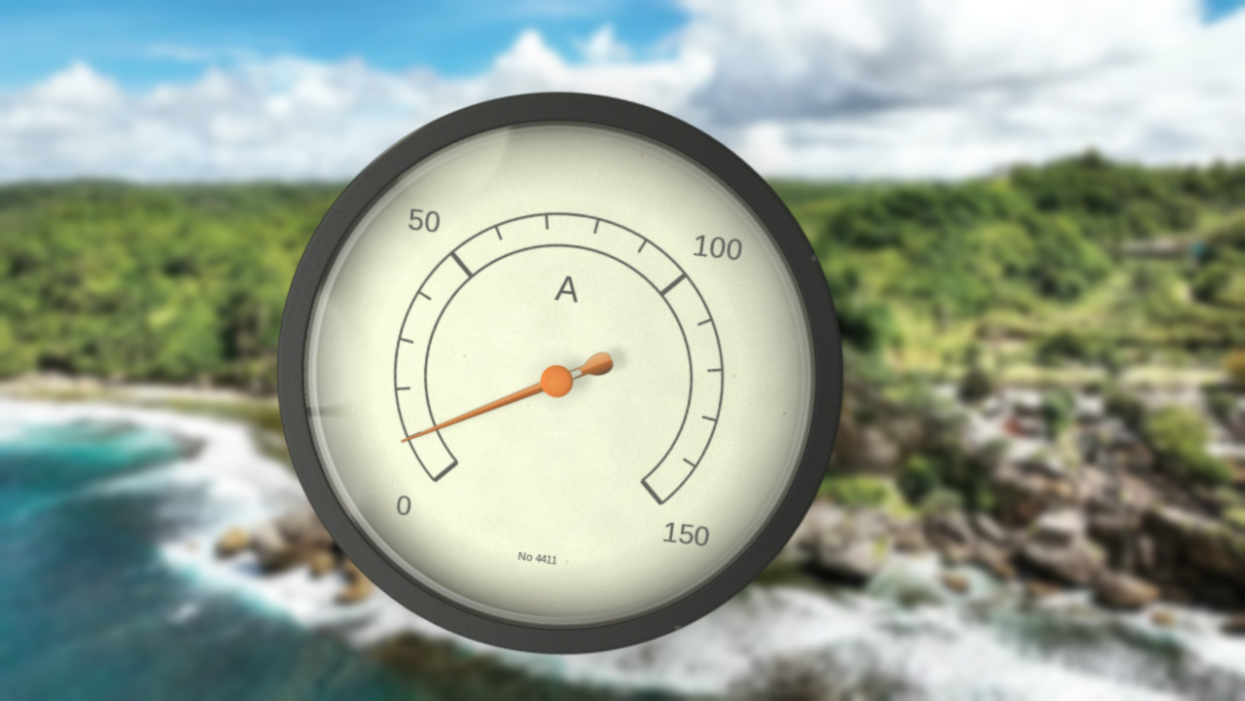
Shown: 10,A
